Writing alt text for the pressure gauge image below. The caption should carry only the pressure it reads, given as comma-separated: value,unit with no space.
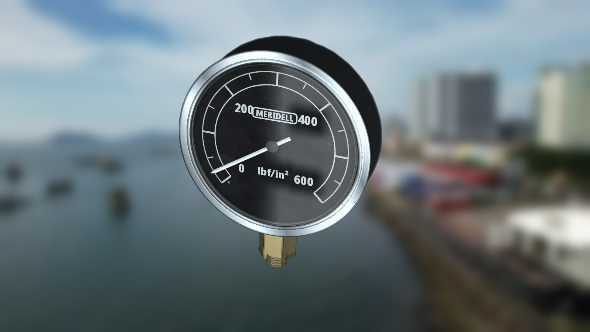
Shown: 25,psi
